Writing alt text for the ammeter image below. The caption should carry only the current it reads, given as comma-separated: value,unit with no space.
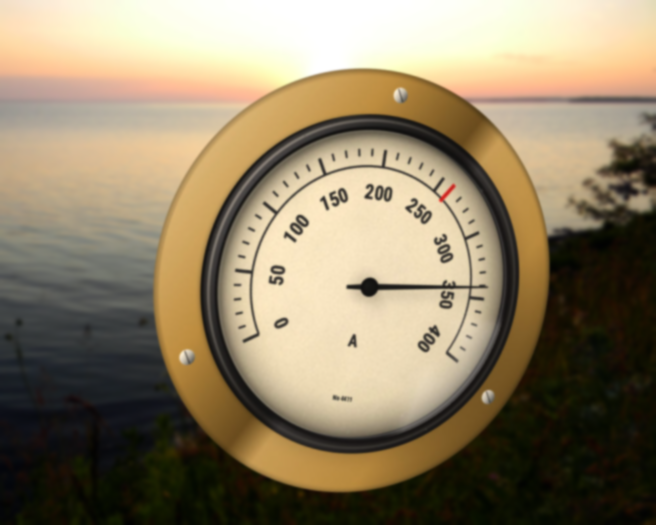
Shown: 340,A
